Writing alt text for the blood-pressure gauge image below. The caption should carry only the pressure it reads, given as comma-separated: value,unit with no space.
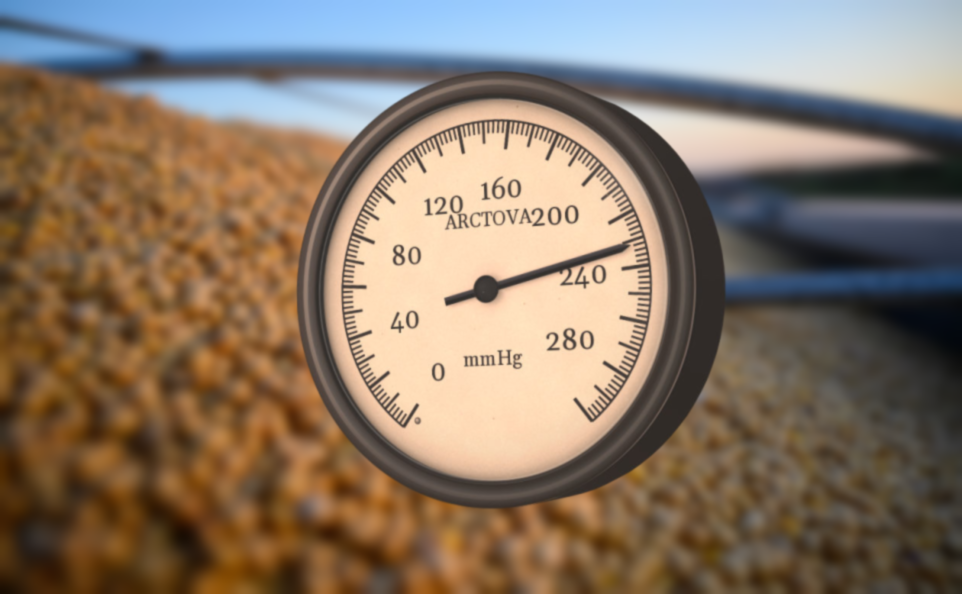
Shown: 232,mmHg
